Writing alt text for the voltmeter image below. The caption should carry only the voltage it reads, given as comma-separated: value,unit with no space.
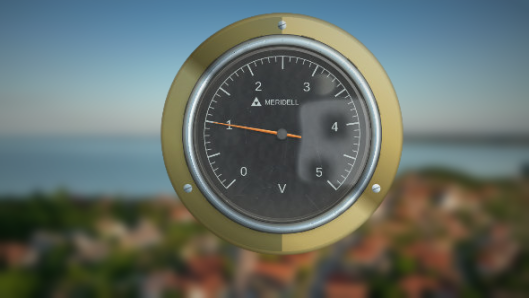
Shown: 1,V
